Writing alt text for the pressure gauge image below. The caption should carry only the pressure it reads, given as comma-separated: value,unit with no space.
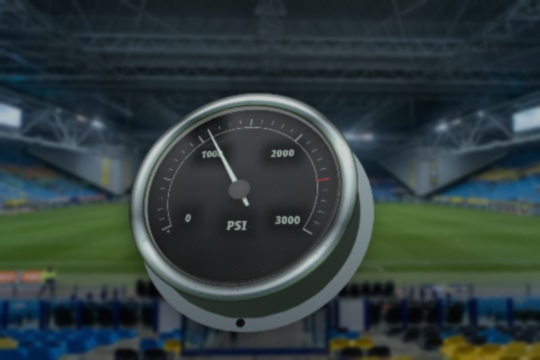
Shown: 1100,psi
